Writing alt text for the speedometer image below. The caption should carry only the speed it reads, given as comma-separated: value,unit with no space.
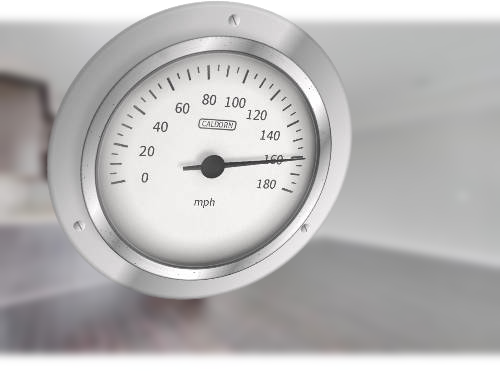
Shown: 160,mph
